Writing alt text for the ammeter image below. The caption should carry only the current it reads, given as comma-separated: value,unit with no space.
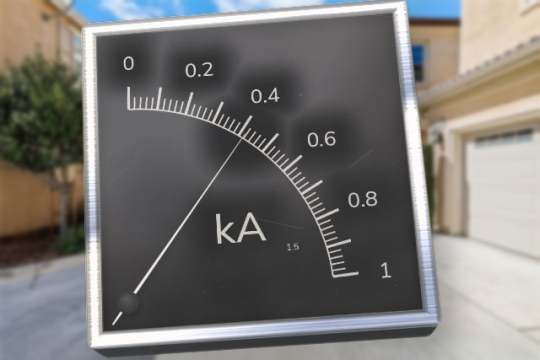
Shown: 0.42,kA
